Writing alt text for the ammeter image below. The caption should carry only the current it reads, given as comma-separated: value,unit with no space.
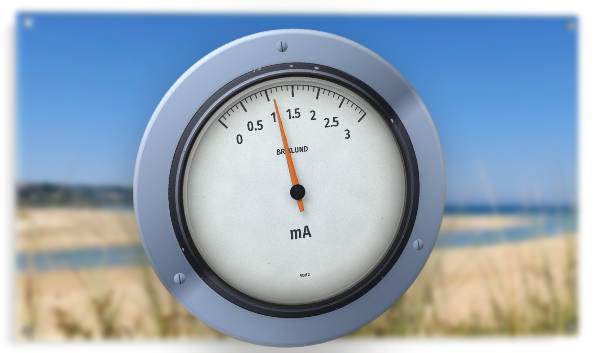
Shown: 1.1,mA
